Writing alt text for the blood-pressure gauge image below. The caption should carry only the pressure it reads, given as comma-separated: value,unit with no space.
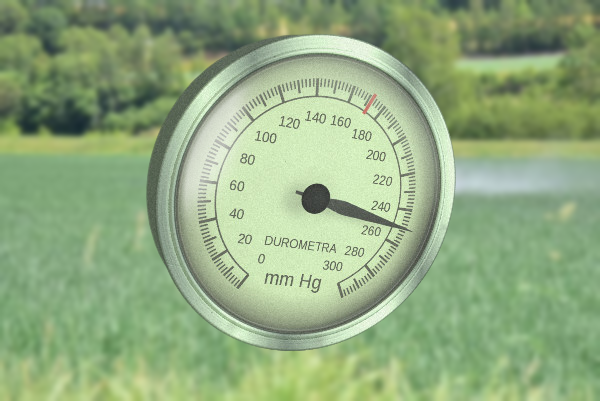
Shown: 250,mmHg
